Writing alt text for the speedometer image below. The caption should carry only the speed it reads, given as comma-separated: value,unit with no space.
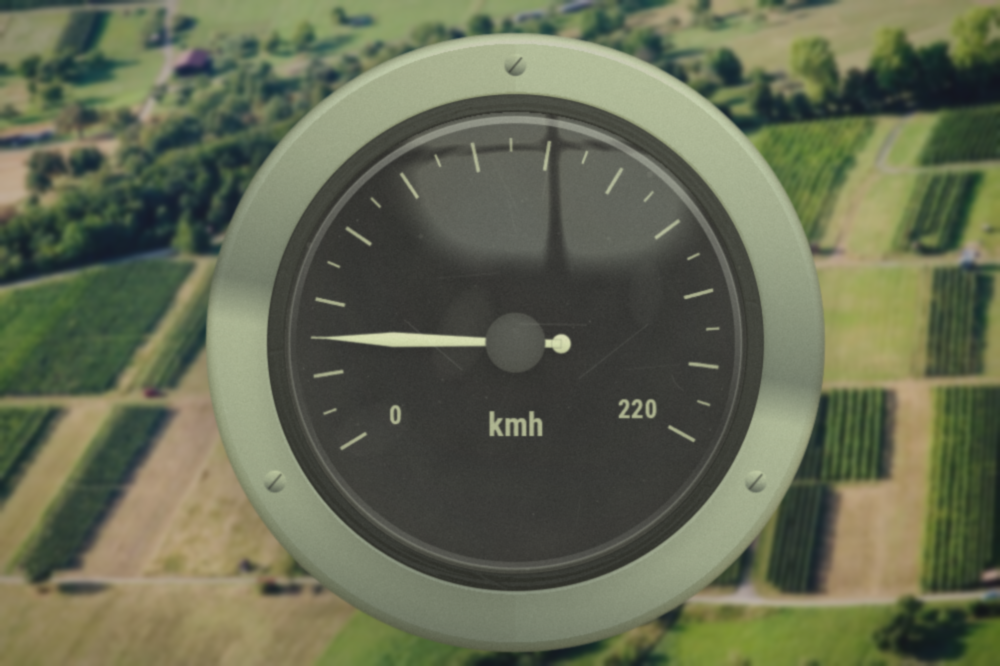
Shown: 30,km/h
